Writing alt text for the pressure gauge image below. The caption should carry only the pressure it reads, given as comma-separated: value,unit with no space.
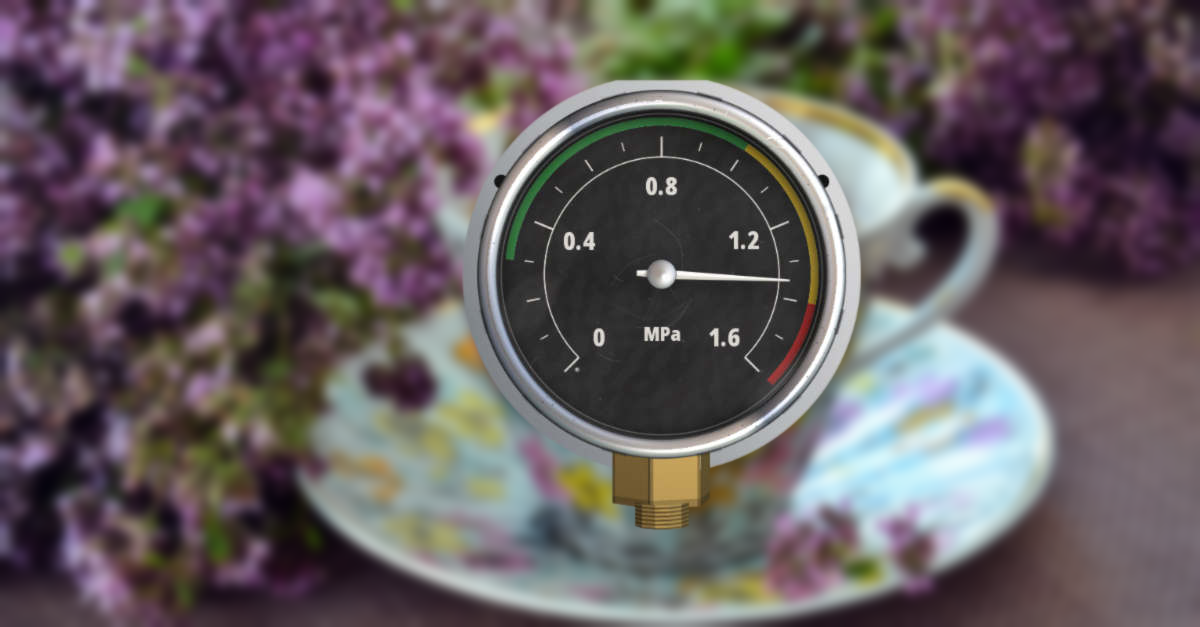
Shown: 1.35,MPa
